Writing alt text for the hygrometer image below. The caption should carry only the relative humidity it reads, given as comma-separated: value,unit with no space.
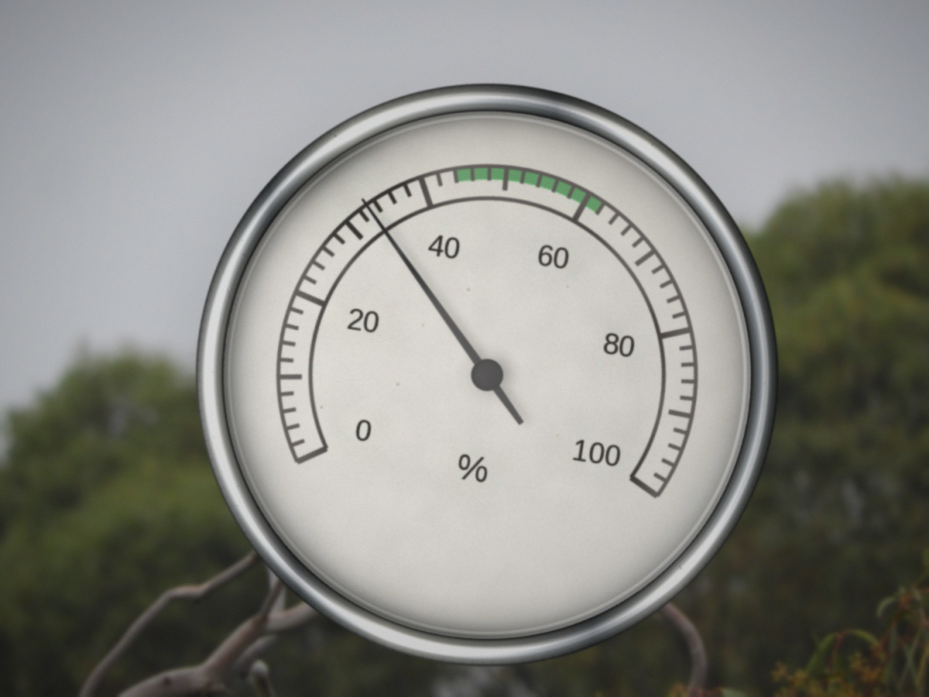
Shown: 33,%
